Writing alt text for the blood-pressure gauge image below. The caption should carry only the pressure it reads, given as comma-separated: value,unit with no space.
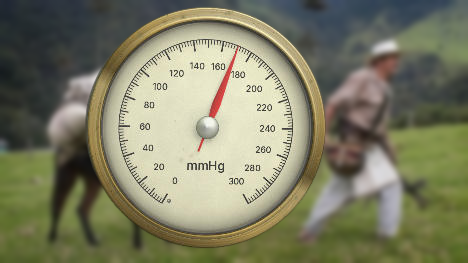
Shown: 170,mmHg
